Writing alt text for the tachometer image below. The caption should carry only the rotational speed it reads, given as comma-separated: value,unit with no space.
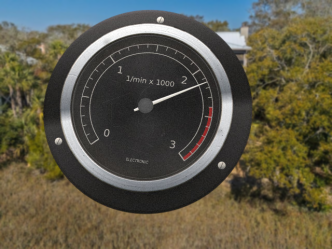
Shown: 2150,rpm
